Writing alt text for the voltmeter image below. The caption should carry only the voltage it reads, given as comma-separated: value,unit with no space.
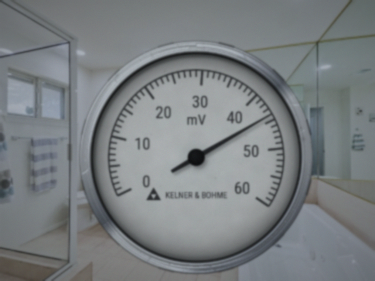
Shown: 44,mV
